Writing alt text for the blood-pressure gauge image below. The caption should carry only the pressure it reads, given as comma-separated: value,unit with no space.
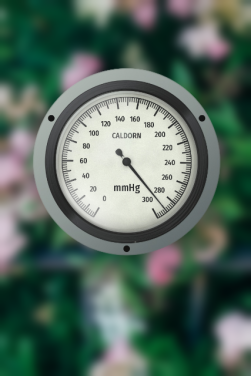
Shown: 290,mmHg
